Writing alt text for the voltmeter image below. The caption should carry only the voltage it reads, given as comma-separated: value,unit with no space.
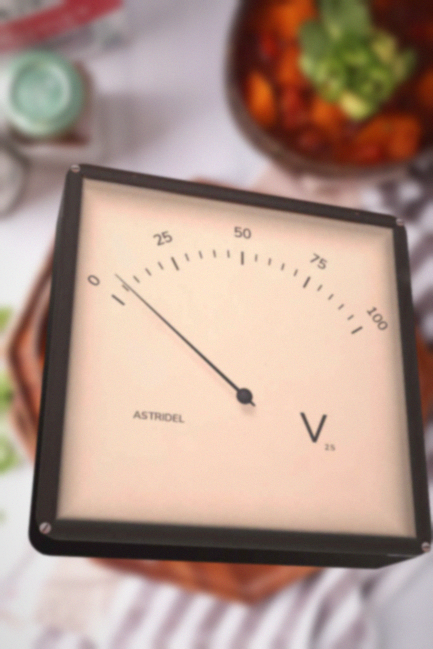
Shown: 5,V
